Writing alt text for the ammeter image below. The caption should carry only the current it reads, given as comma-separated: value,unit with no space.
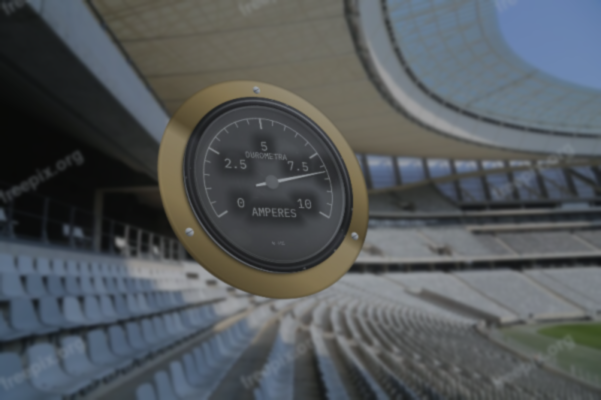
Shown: 8.25,A
